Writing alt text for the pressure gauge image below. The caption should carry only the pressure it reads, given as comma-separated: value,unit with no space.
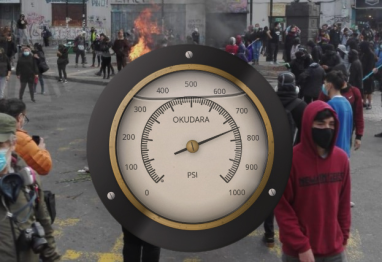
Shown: 750,psi
